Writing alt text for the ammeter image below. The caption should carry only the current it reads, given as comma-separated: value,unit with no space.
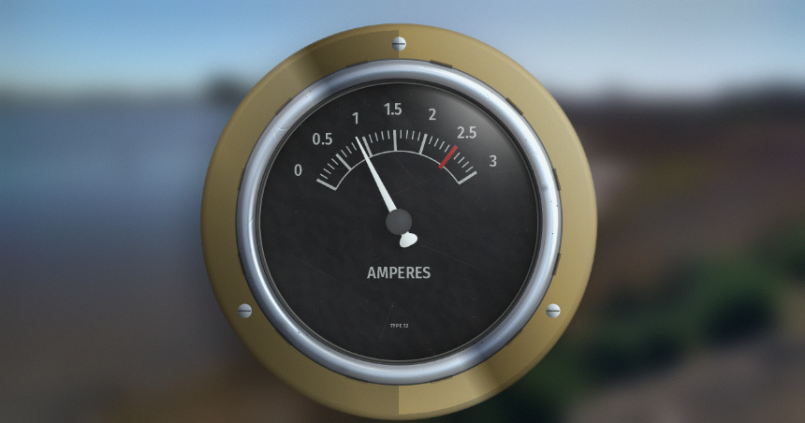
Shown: 0.9,A
